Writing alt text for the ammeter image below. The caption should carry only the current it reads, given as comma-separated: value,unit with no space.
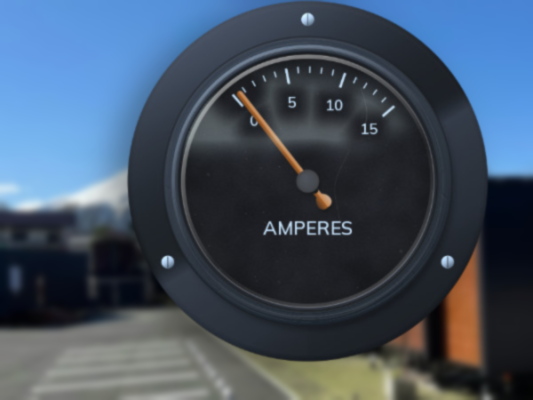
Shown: 0.5,A
